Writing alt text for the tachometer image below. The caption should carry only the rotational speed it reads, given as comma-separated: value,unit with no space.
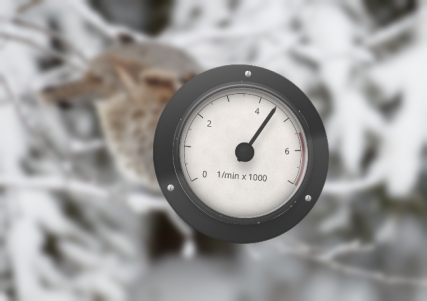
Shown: 4500,rpm
